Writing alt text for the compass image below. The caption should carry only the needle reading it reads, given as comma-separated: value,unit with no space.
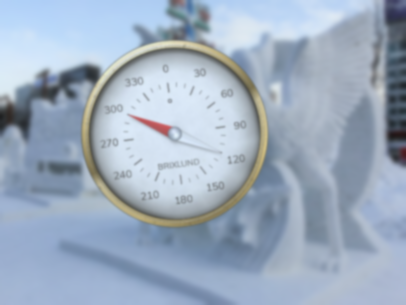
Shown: 300,°
